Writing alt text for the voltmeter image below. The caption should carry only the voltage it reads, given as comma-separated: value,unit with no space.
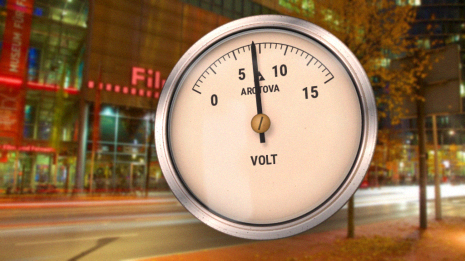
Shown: 7,V
